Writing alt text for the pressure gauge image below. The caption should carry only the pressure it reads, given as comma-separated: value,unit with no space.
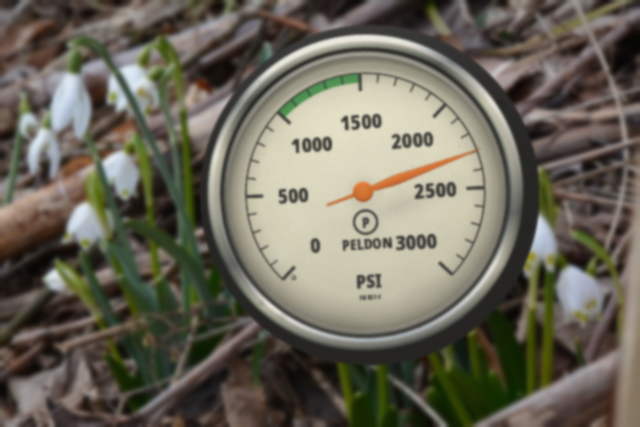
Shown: 2300,psi
